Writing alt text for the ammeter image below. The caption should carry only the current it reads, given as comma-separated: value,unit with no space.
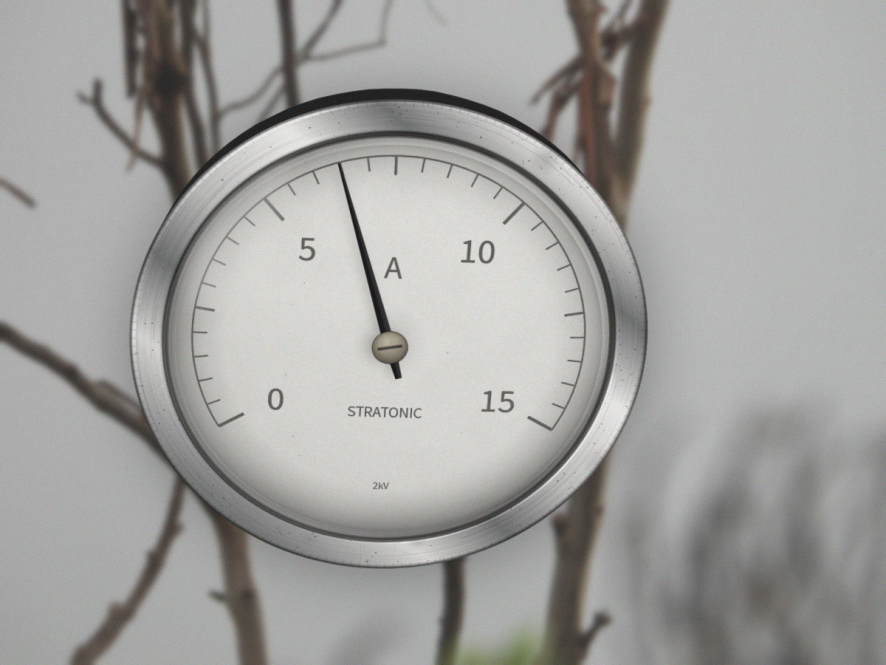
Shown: 6.5,A
